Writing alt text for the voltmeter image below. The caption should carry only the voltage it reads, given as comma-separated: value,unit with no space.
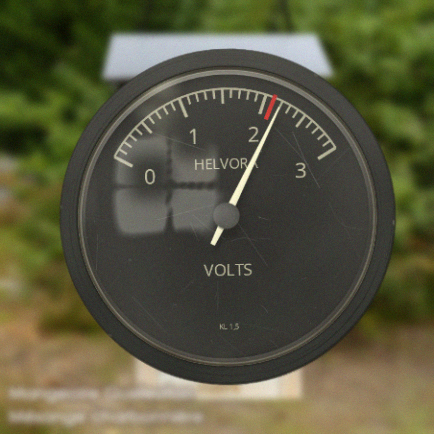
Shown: 2.2,V
